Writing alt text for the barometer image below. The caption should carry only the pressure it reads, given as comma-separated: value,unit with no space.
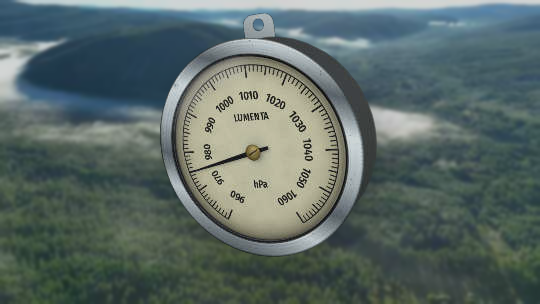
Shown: 975,hPa
